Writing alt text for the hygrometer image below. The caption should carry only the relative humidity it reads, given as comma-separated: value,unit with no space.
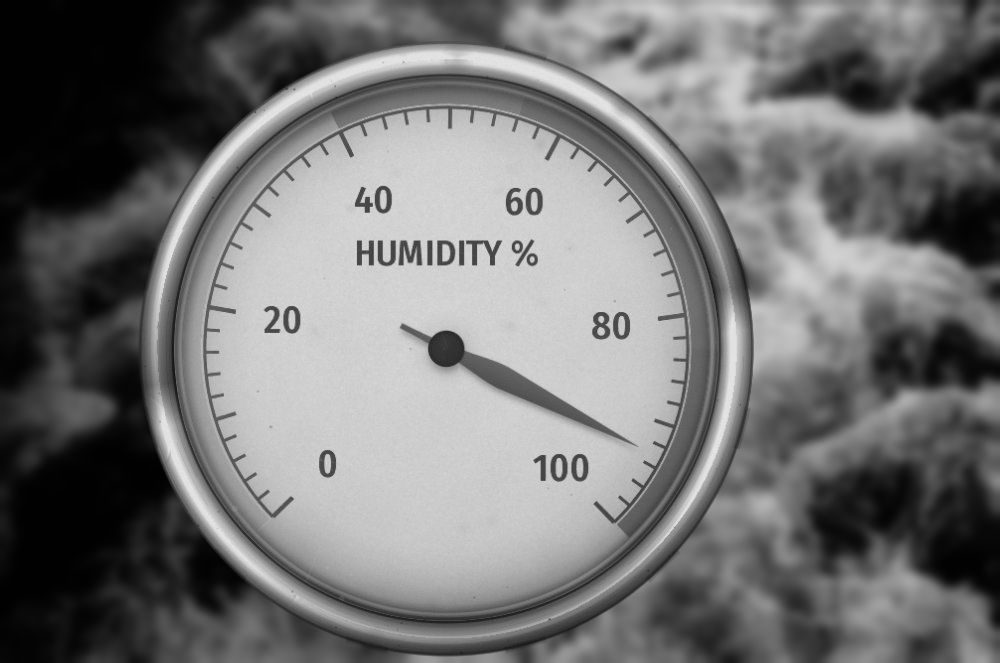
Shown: 93,%
